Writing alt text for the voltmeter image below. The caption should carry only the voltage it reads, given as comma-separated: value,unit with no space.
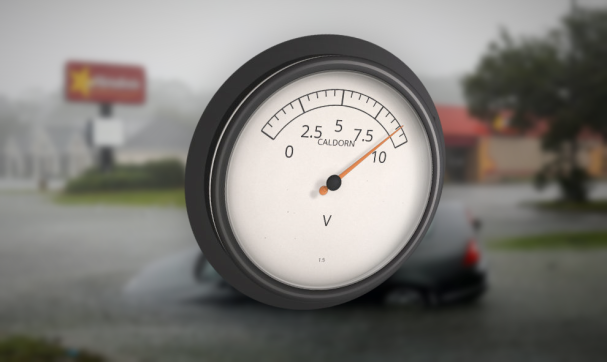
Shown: 9,V
